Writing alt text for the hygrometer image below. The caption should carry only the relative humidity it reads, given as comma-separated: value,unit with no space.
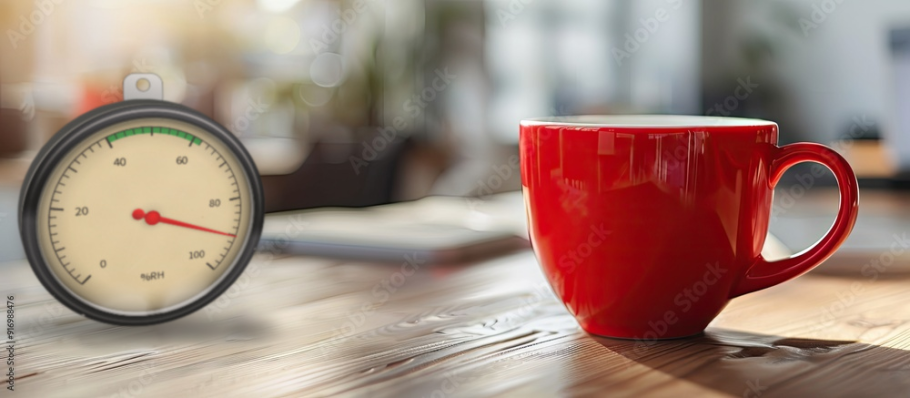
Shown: 90,%
